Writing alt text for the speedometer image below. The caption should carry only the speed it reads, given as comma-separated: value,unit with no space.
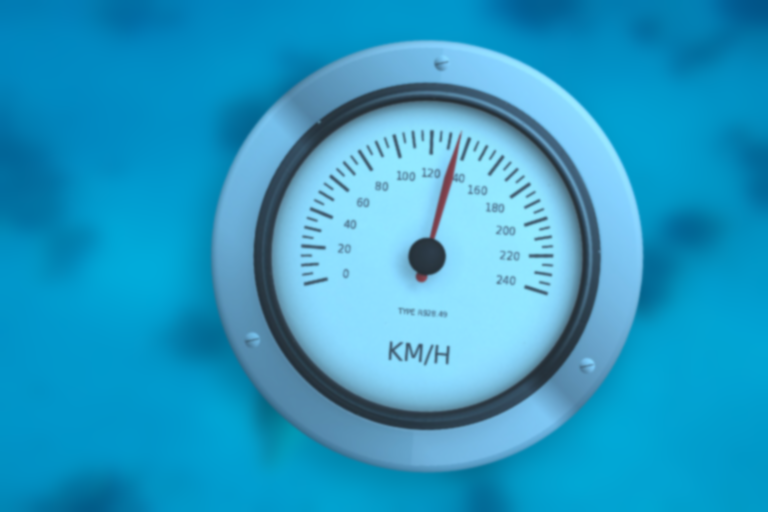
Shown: 135,km/h
